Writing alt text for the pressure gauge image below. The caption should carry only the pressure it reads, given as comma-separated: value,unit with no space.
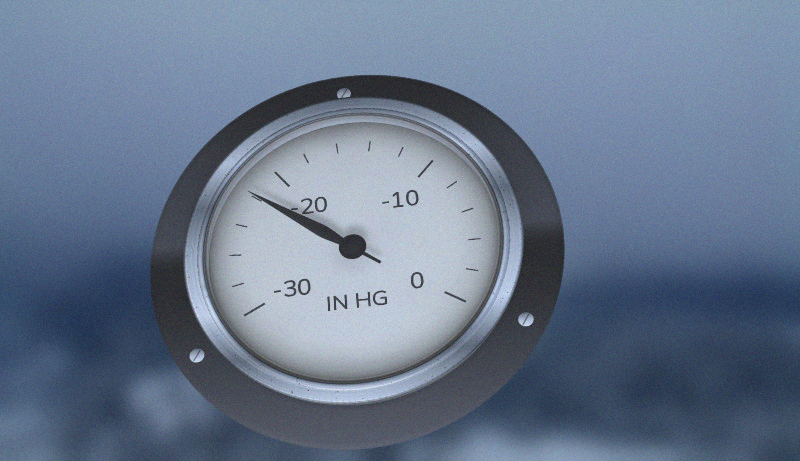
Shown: -22,inHg
